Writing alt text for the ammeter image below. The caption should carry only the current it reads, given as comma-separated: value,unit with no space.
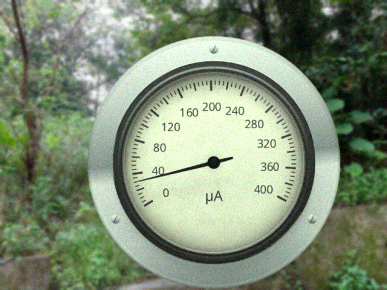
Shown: 30,µA
